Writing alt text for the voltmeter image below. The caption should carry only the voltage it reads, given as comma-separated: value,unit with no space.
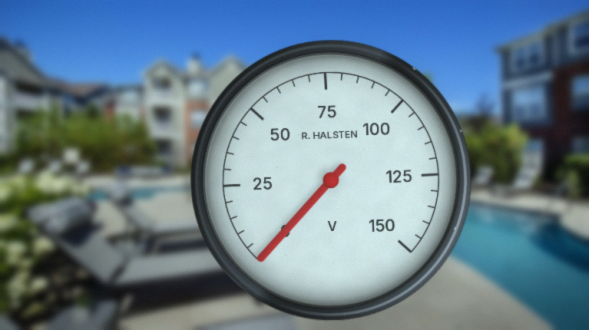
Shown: 0,V
